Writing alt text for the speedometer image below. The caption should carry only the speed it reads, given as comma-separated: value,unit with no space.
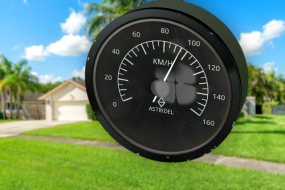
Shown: 95,km/h
